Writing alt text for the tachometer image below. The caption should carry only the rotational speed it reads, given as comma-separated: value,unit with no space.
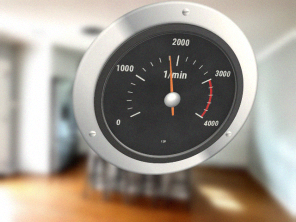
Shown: 1800,rpm
